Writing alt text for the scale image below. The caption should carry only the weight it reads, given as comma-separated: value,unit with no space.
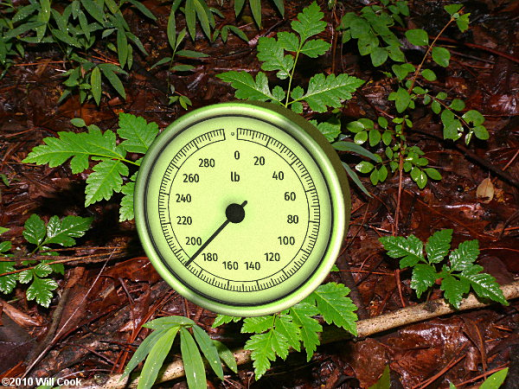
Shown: 190,lb
